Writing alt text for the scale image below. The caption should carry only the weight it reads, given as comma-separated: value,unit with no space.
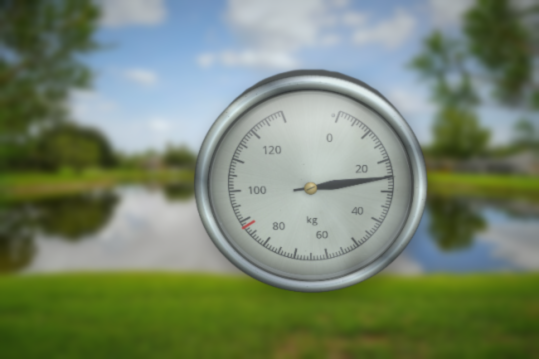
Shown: 25,kg
